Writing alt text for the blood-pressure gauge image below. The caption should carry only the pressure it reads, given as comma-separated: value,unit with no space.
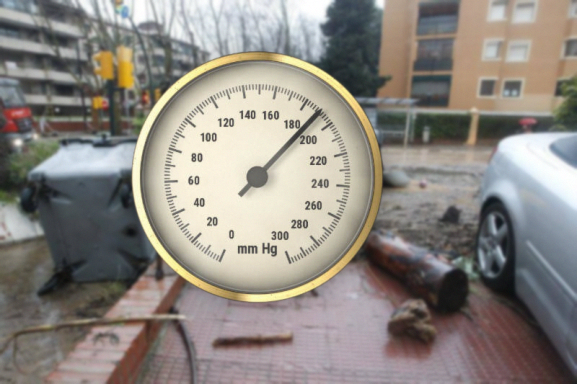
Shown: 190,mmHg
